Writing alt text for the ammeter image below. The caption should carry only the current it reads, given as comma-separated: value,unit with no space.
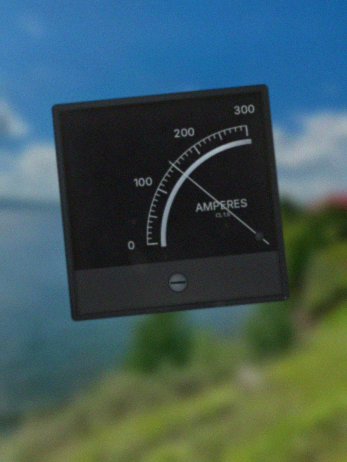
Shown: 150,A
